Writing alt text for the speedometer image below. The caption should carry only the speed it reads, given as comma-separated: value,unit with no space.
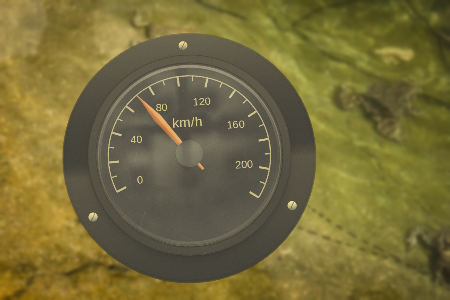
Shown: 70,km/h
